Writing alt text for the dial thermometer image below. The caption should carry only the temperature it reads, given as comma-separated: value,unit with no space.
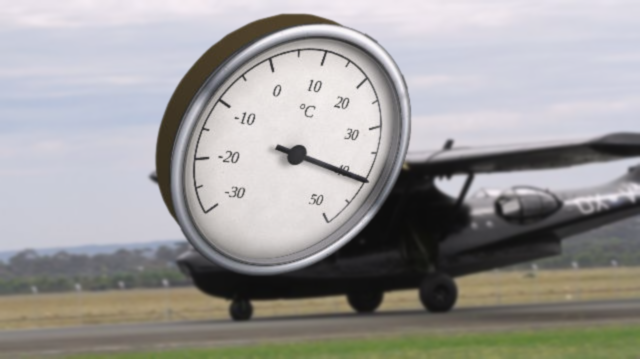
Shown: 40,°C
